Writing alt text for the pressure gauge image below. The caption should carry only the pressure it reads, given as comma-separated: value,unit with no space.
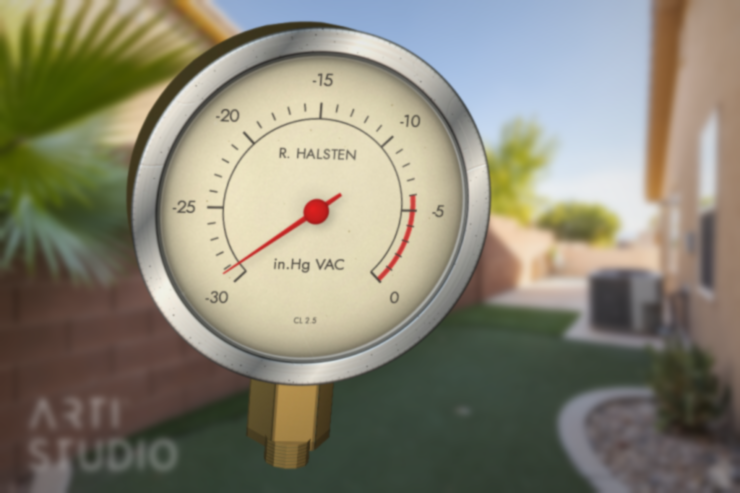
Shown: -29,inHg
